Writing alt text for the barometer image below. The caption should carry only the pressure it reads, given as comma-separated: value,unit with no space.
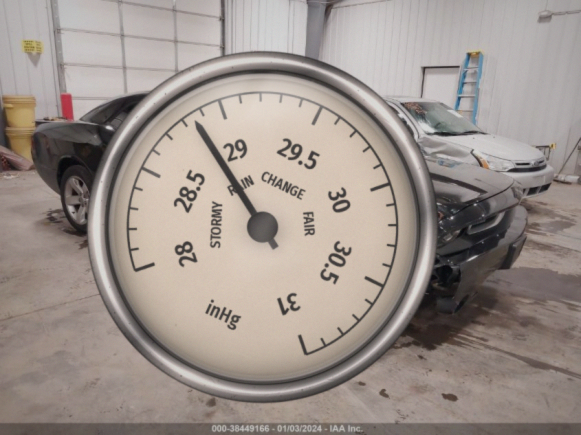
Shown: 28.85,inHg
